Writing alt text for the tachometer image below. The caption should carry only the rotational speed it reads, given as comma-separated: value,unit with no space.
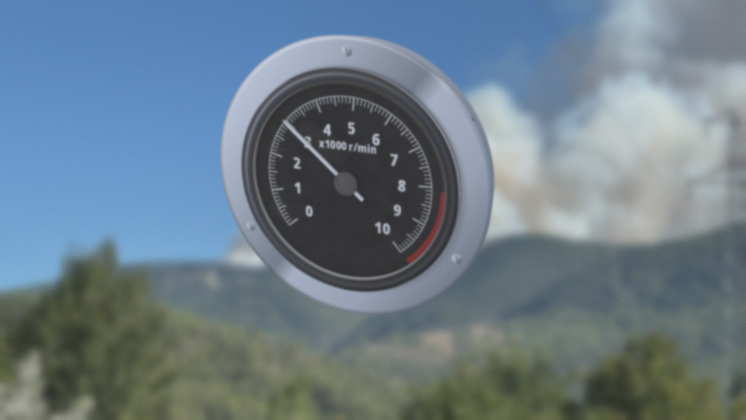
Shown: 3000,rpm
